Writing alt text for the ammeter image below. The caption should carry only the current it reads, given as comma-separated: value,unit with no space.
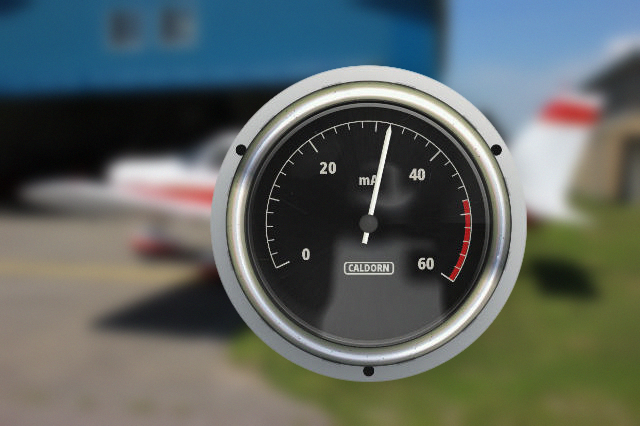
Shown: 32,mA
